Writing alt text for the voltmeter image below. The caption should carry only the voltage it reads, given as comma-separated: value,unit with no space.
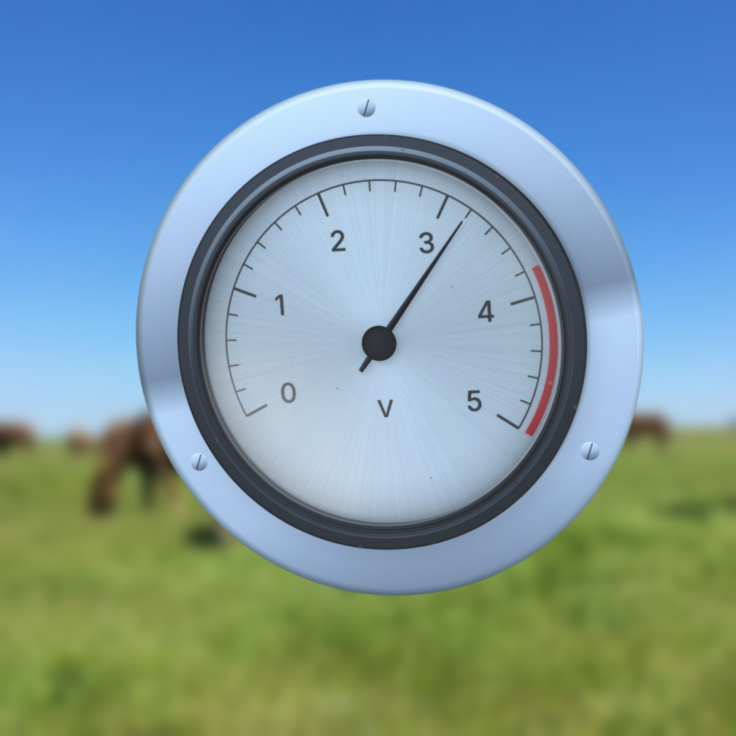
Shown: 3.2,V
